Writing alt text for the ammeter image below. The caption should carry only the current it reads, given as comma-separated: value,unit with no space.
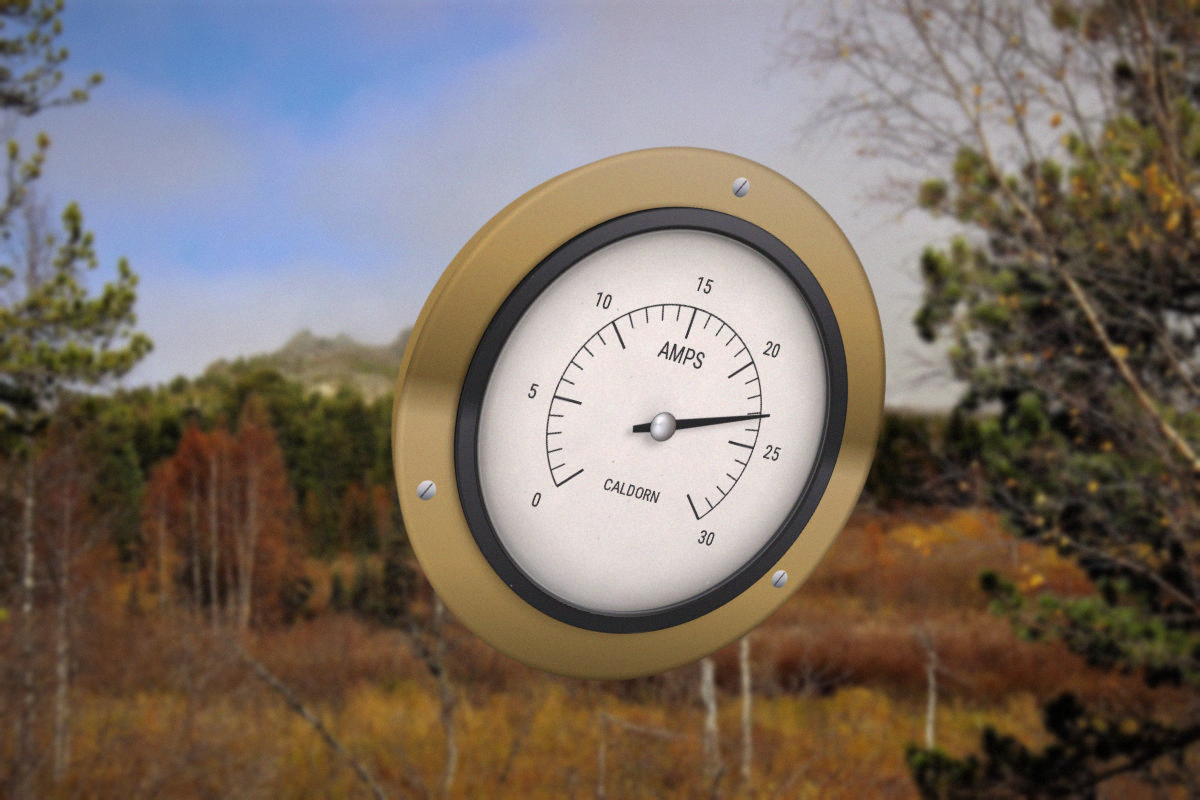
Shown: 23,A
